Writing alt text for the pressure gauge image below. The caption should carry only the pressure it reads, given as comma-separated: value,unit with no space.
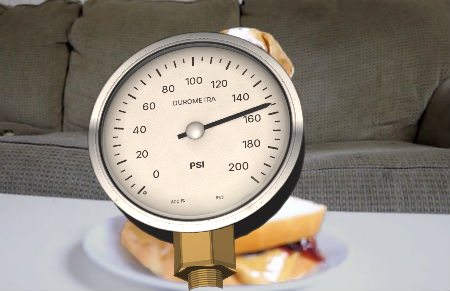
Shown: 155,psi
